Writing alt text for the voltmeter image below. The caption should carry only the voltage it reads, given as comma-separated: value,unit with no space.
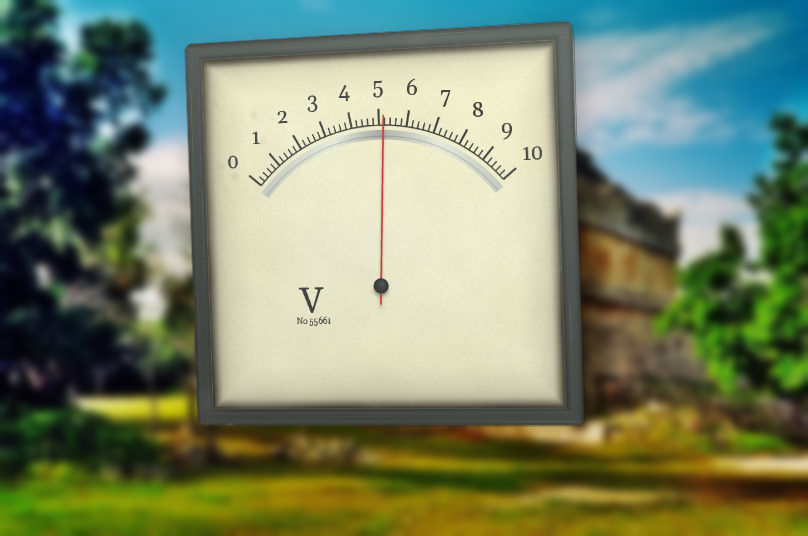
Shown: 5.2,V
